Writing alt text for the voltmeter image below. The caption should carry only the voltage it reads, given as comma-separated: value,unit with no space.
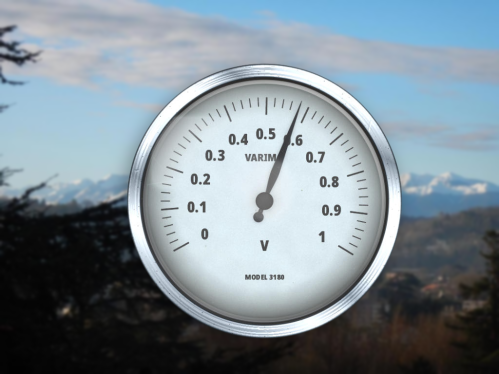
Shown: 0.58,V
